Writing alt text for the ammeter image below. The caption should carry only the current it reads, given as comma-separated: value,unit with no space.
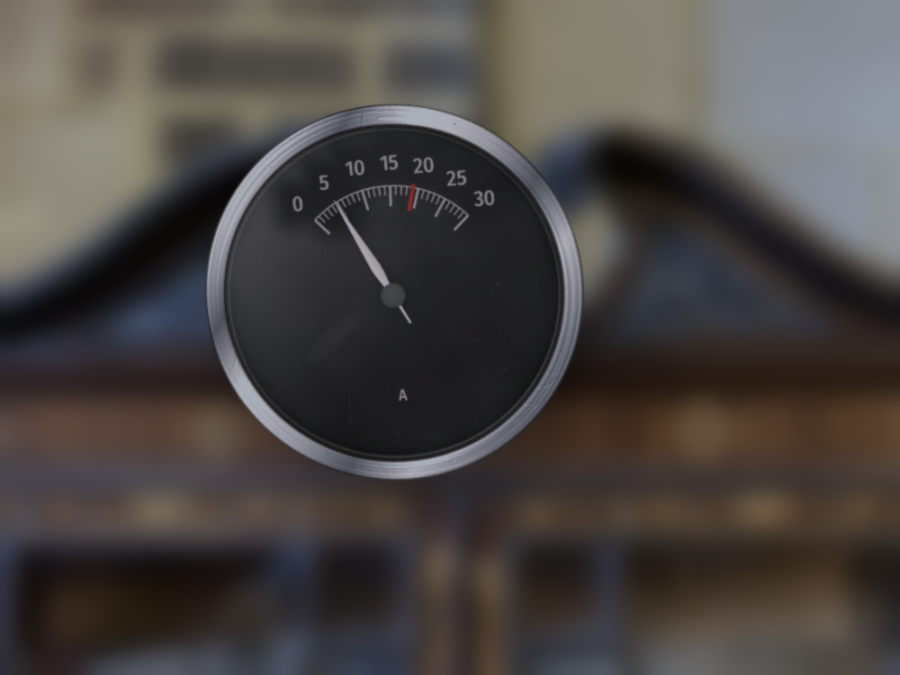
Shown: 5,A
